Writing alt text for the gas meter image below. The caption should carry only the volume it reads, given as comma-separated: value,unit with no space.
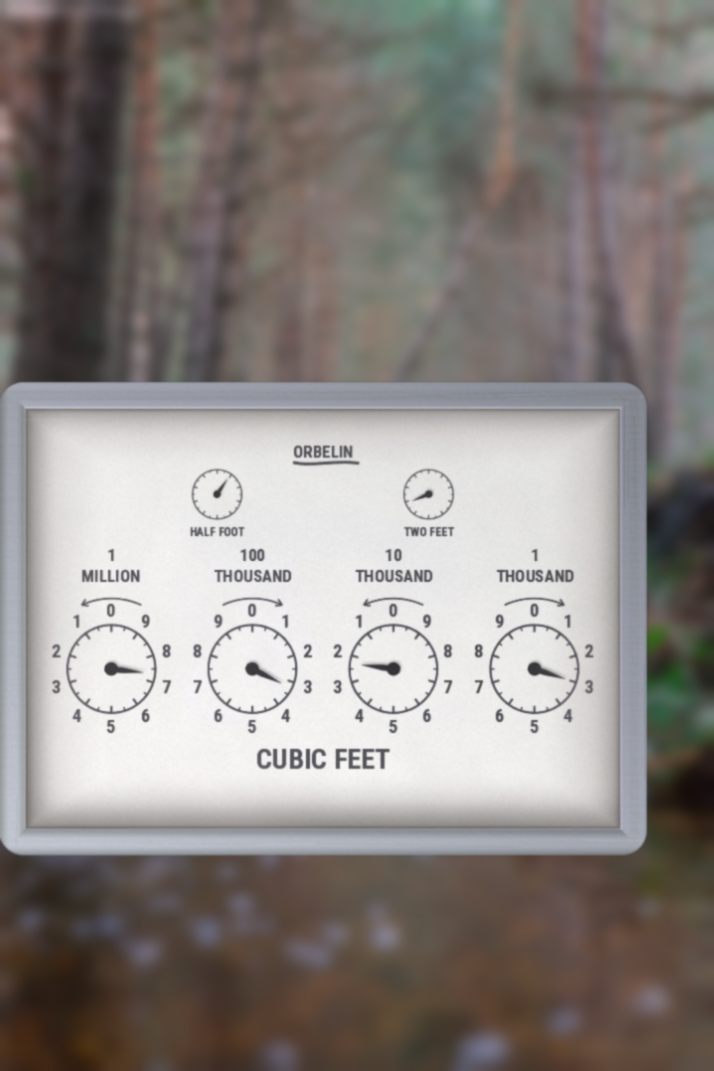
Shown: 732300,ft³
